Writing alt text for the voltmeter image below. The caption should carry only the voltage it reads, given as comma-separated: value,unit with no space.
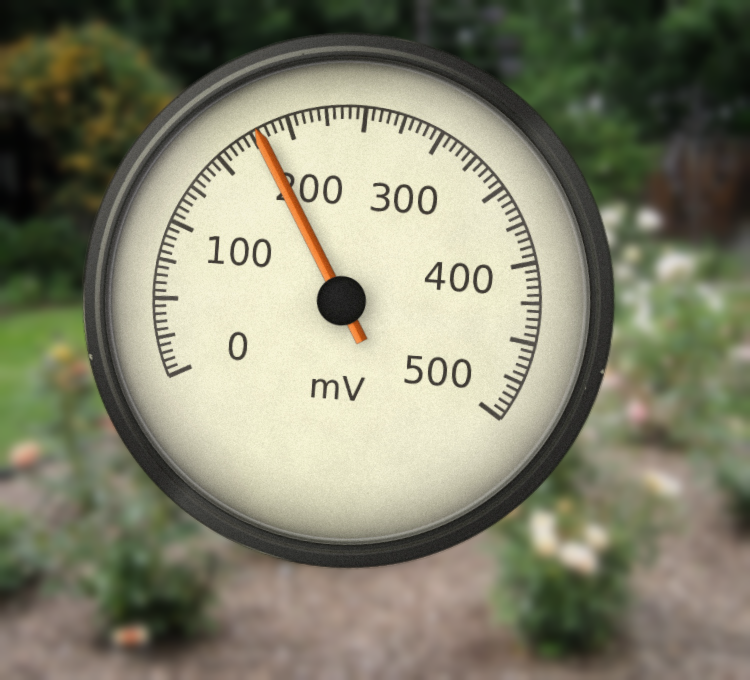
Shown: 180,mV
